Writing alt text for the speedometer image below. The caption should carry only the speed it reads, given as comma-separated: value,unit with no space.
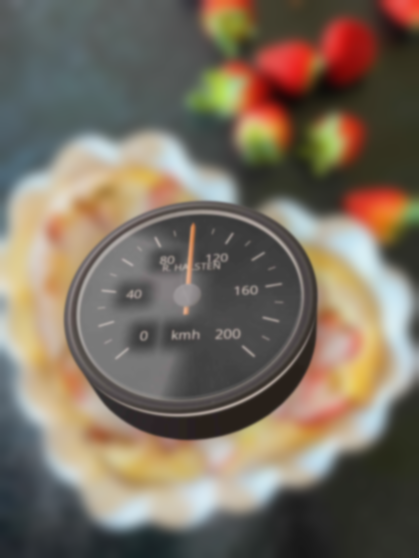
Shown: 100,km/h
